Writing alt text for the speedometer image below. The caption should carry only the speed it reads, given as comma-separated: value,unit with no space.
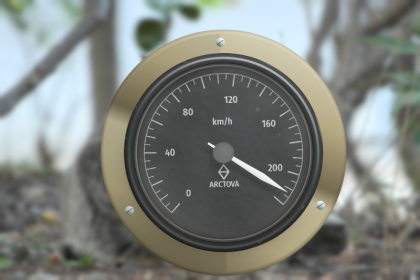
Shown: 212.5,km/h
